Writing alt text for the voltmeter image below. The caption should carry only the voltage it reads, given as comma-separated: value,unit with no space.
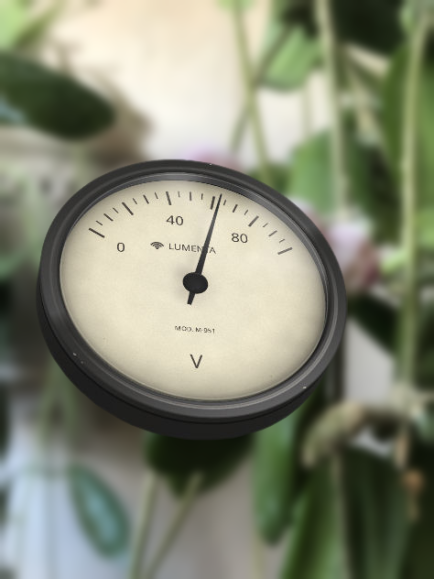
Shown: 62.5,V
